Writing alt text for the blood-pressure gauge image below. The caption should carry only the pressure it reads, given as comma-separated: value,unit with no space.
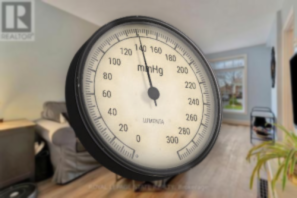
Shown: 140,mmHg
